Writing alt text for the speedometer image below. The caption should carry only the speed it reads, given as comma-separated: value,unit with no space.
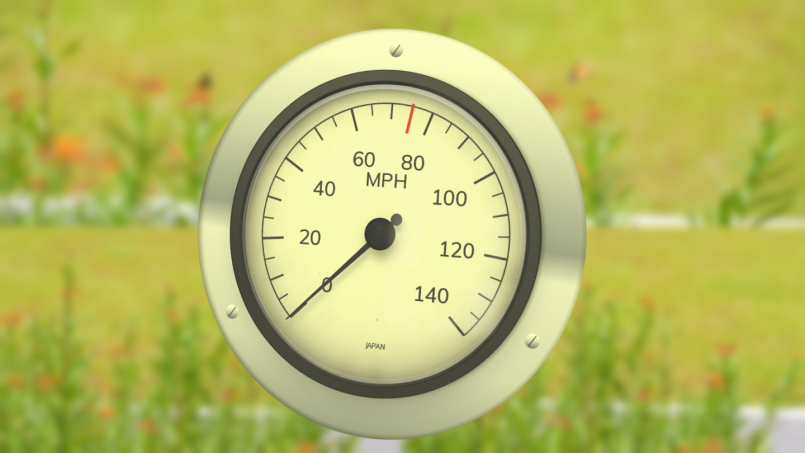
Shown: 0,mph
